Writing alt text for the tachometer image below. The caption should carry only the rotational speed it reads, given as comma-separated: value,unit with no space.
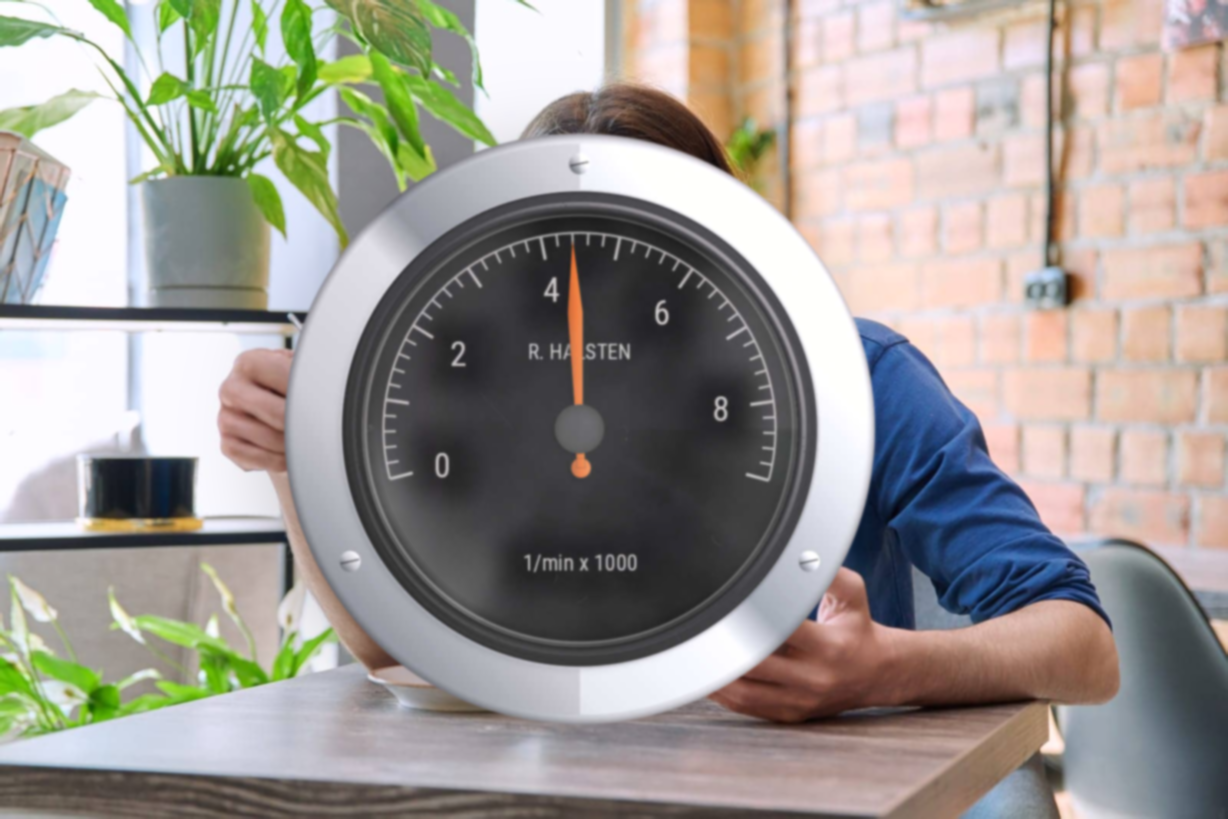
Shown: 4400,rpm
